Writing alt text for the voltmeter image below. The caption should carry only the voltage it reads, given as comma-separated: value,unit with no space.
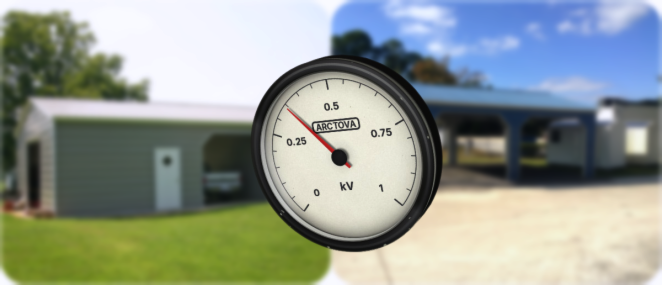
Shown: 0.35,kV
